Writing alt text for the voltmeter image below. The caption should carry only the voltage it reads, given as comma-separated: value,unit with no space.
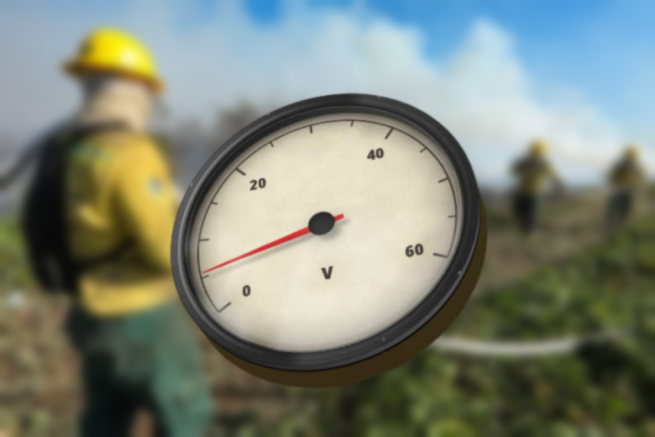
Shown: 5,V
